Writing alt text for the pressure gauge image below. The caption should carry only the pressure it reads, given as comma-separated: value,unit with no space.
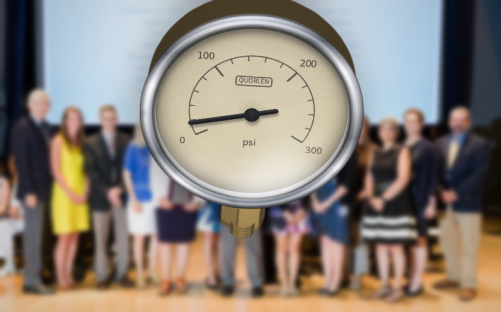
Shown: 20,psi
